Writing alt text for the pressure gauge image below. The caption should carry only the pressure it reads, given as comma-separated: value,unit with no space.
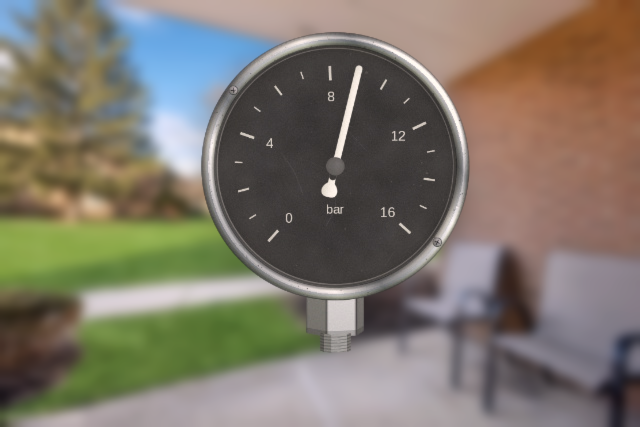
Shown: 9,bar
